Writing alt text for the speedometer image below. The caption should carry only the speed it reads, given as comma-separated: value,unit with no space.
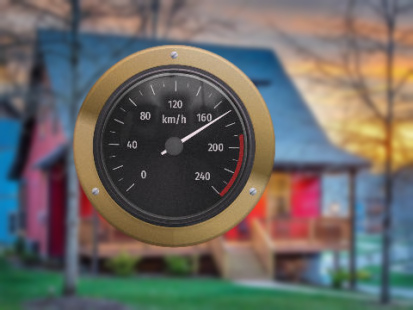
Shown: 170,km/h
